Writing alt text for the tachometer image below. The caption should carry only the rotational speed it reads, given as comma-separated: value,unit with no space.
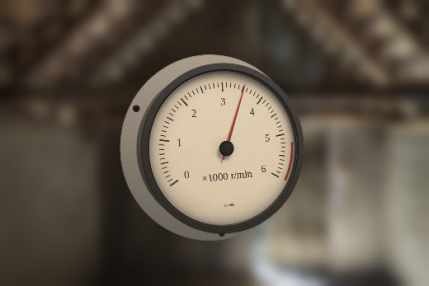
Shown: 3500,rpm
